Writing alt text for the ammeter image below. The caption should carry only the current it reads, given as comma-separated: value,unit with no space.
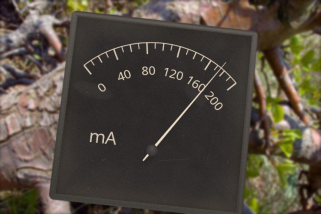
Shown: 175,mA
